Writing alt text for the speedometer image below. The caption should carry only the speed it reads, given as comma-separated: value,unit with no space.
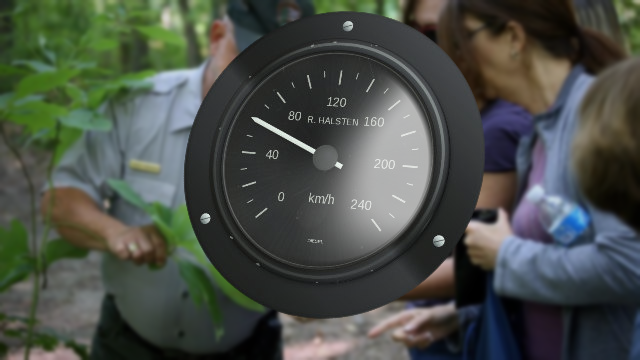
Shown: 60,km/h
